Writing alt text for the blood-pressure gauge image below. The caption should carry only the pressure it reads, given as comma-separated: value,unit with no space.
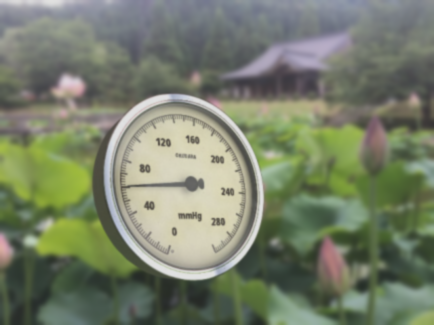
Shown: 60,mmHg
